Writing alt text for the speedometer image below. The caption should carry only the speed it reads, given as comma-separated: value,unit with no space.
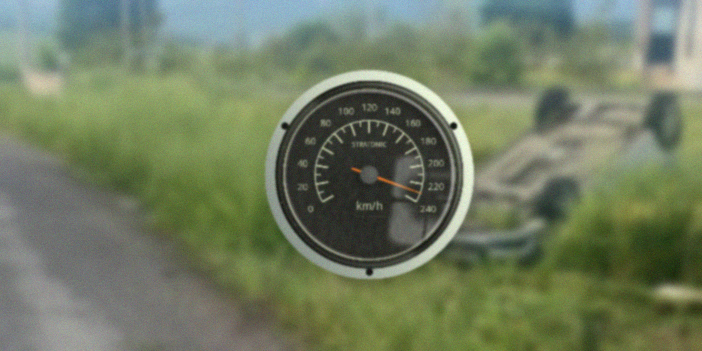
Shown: 230,km/h
